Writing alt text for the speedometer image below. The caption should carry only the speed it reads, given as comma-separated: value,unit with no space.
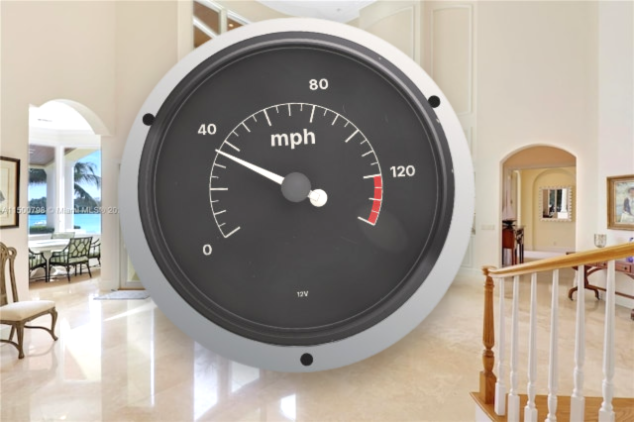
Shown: 35,mph
